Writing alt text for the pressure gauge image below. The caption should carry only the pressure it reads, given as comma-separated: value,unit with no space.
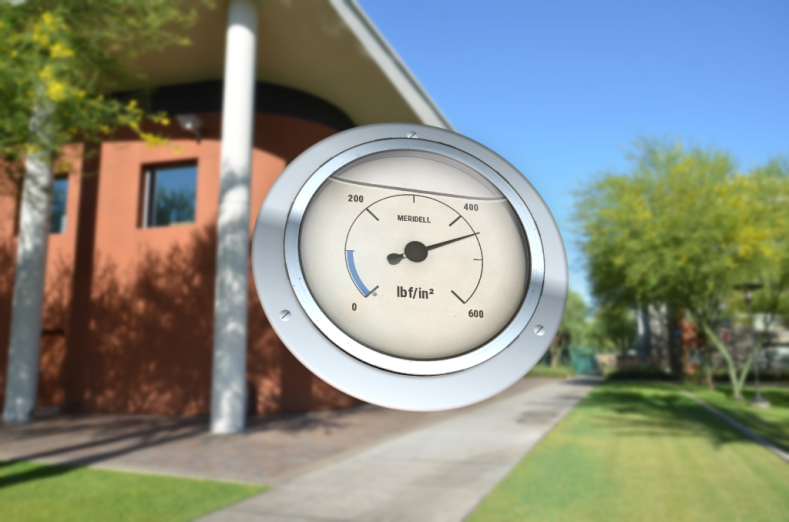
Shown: 450,psi
